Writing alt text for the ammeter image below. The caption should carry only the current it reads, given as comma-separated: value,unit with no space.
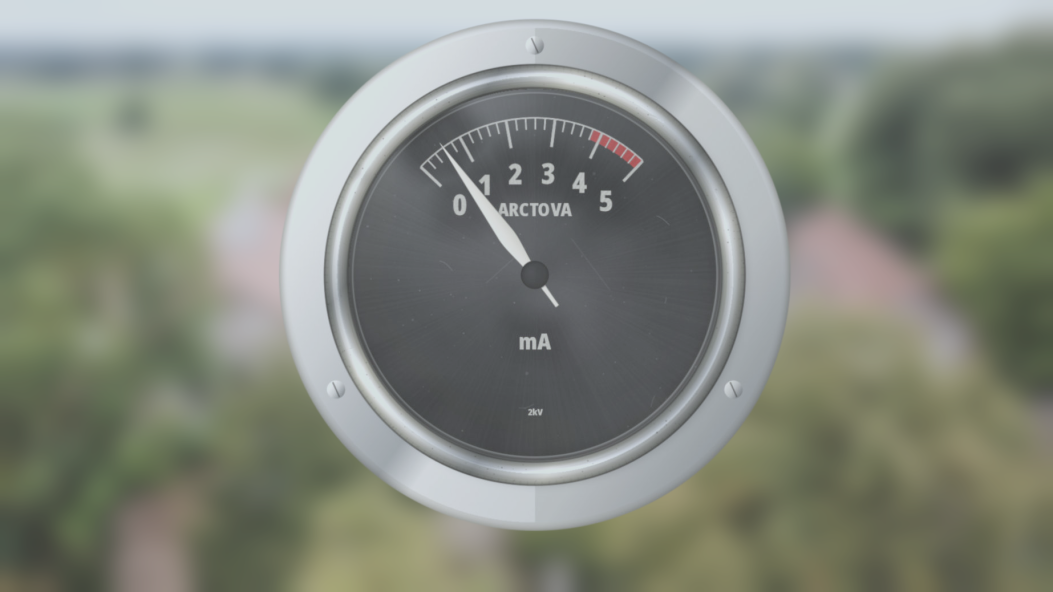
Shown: 0.6,mA
